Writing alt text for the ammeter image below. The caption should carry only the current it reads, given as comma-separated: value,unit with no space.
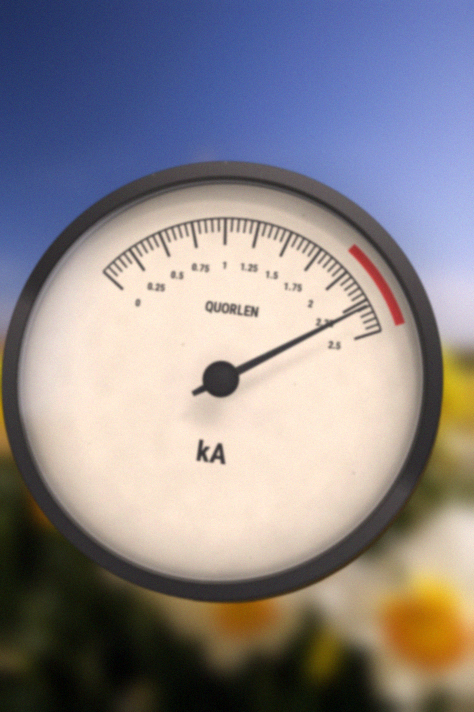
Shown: 2.3,kA
